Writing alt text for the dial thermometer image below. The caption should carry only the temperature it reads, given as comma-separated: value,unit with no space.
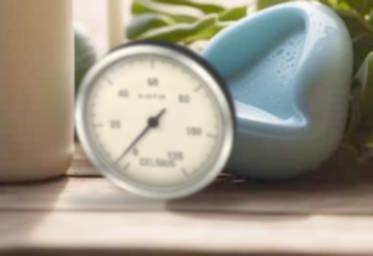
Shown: 4,°C
